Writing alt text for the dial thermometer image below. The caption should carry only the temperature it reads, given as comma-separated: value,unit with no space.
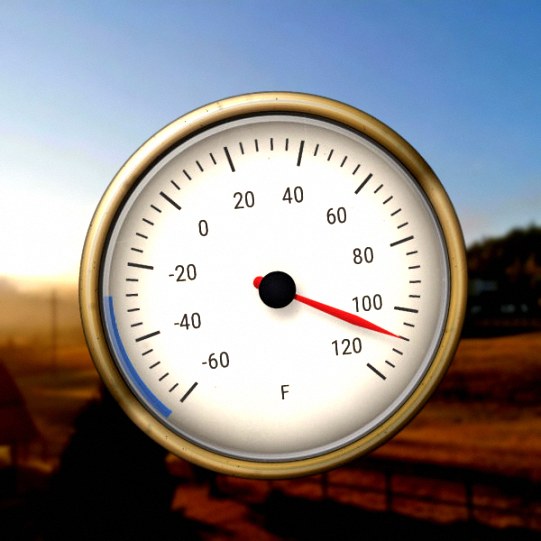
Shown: 108,°F
